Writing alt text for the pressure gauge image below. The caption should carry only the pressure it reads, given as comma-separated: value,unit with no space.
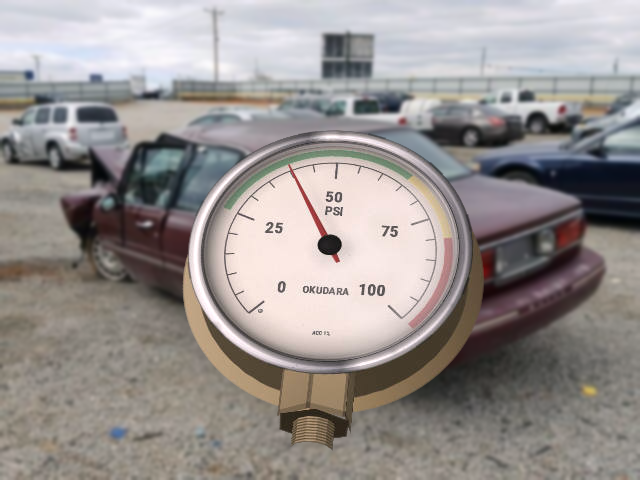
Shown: 40,psi
